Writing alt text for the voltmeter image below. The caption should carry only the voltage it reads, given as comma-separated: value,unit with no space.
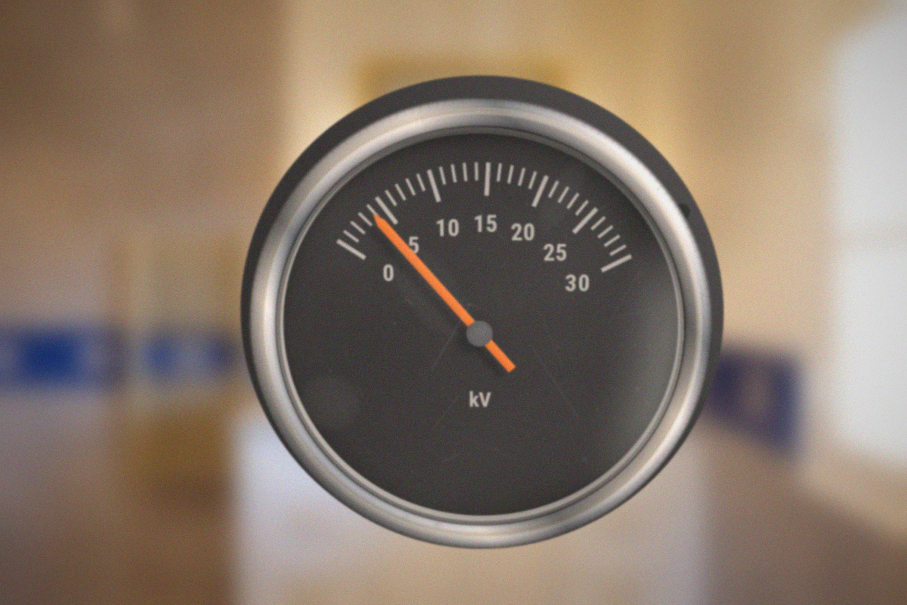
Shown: 4,kV
